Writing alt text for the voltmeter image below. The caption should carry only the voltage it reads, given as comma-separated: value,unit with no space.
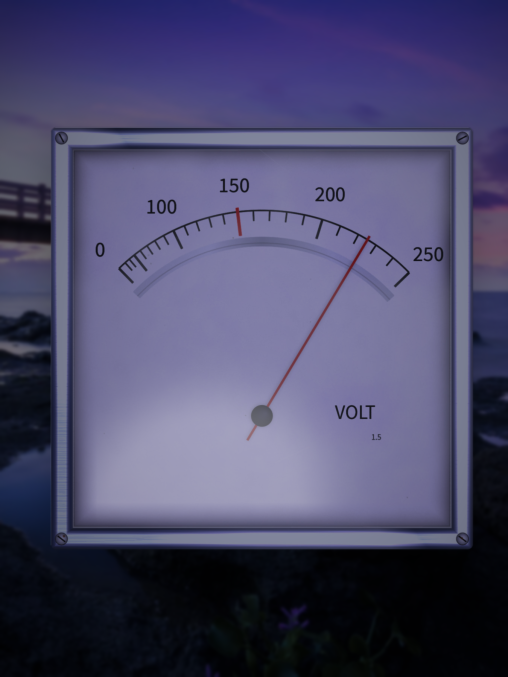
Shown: 225,V
